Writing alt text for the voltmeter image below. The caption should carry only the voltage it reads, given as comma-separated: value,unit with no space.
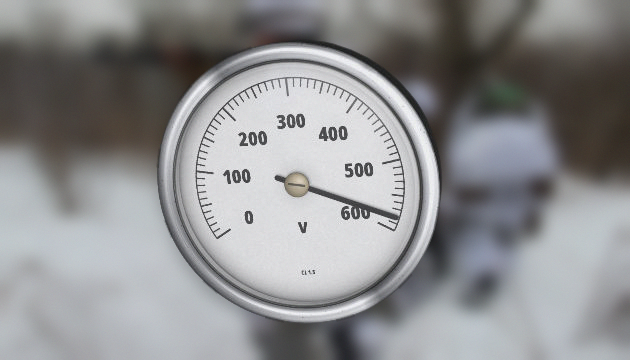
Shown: 580,V
